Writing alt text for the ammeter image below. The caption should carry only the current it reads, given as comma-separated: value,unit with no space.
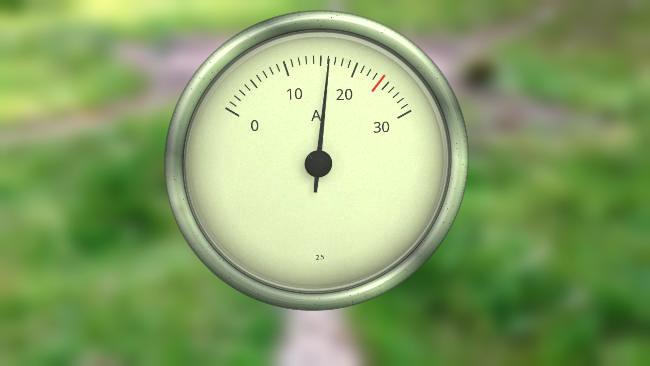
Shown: 16,A
